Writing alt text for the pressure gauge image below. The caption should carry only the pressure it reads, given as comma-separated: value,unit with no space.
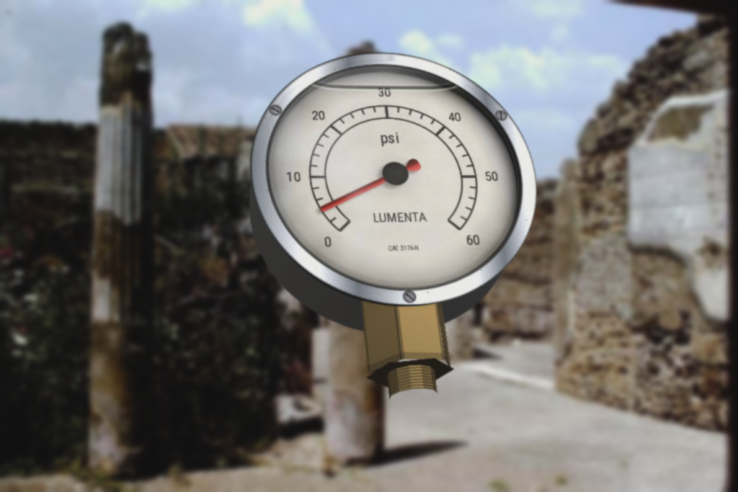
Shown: 4,psi
